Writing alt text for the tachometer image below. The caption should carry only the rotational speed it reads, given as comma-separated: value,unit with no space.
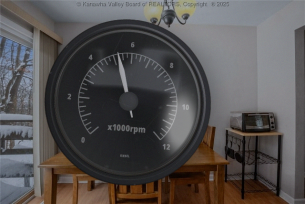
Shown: 5250,rpm
